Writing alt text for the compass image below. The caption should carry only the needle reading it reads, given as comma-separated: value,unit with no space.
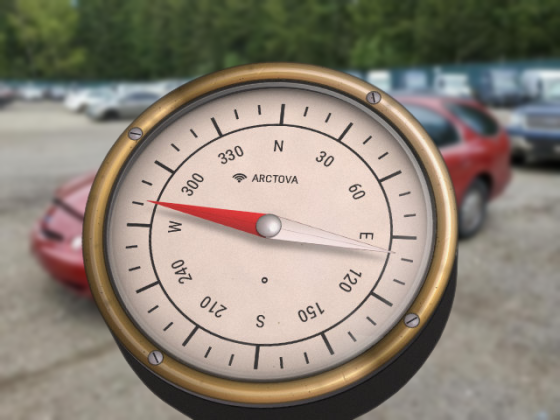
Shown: 280,°
